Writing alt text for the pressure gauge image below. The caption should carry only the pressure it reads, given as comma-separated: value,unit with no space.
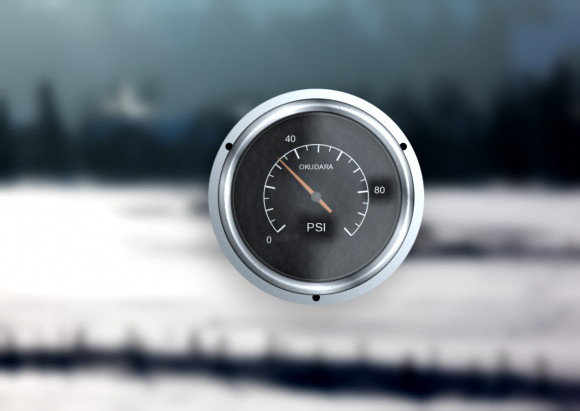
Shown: 32.5,psi
